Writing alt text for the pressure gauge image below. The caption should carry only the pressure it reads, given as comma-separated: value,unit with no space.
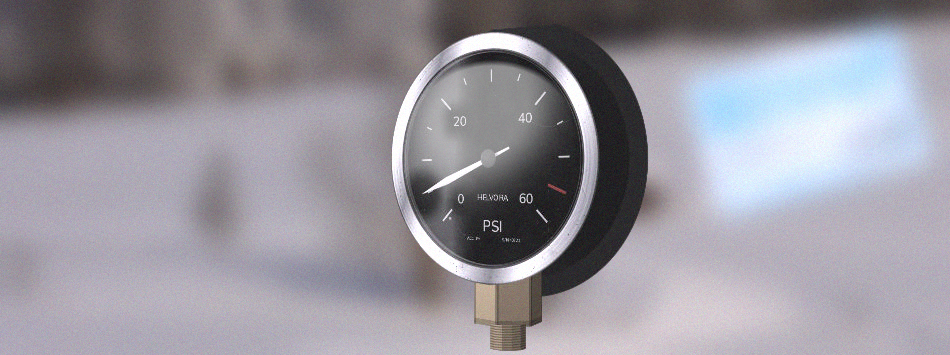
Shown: 5,psi
